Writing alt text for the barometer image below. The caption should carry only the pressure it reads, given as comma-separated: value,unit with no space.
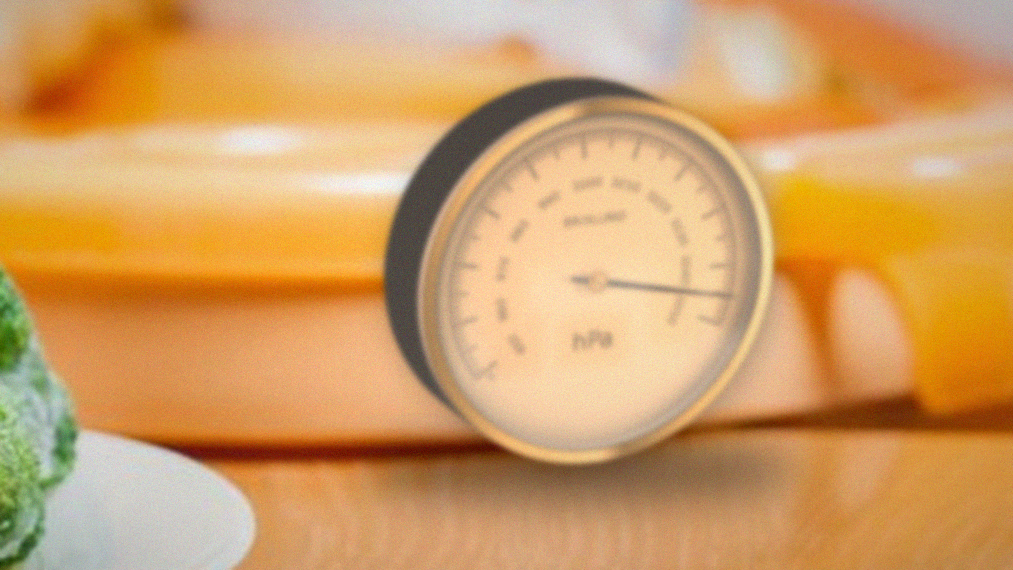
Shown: 1045,hPa
